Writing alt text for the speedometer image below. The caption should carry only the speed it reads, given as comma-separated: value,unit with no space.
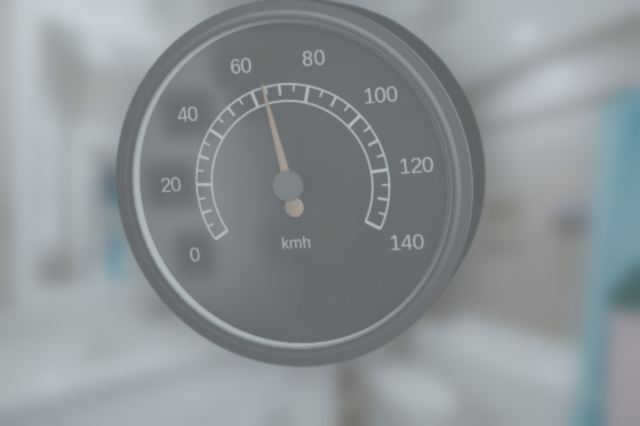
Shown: 65,km/h
